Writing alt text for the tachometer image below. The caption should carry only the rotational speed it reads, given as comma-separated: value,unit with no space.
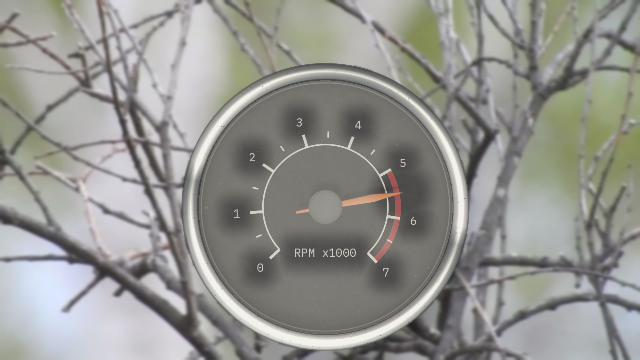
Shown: 5500,rpm
